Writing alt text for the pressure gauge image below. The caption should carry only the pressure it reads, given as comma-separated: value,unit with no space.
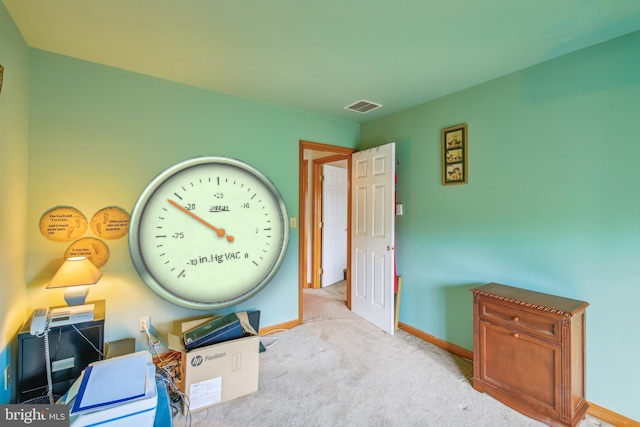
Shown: -21,inHg
